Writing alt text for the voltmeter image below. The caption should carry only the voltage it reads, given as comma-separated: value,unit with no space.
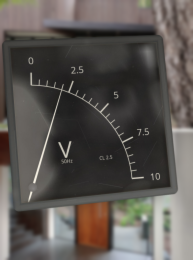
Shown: 2,V
